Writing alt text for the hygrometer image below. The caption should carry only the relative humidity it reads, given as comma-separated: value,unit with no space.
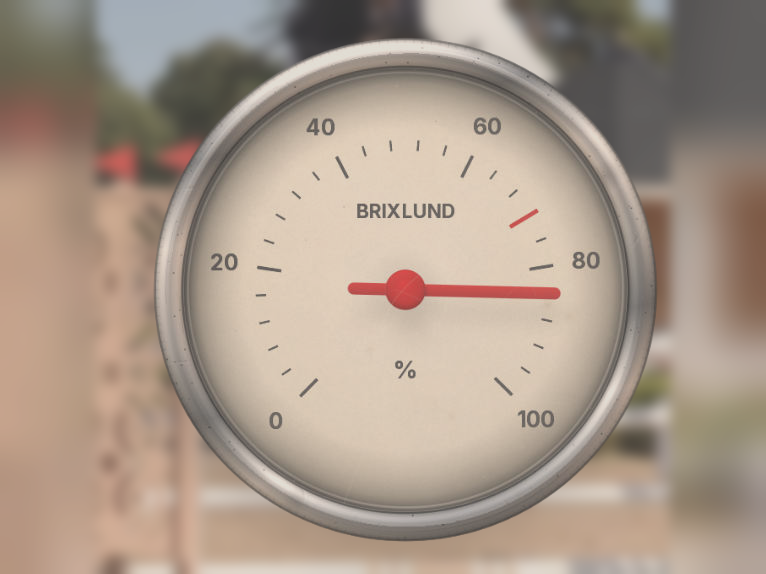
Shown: 84,%
